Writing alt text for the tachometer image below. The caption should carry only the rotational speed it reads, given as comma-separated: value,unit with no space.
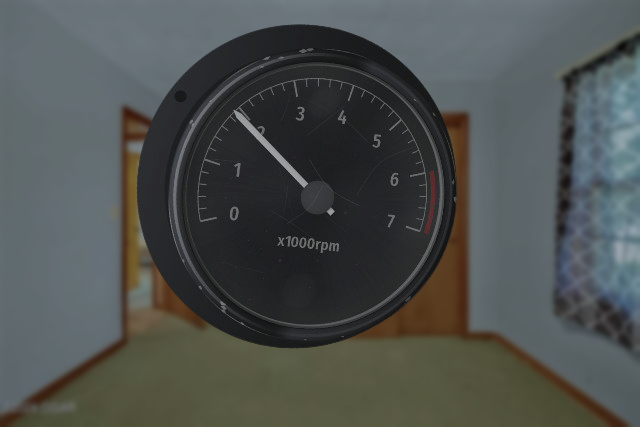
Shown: 1900,rpm
